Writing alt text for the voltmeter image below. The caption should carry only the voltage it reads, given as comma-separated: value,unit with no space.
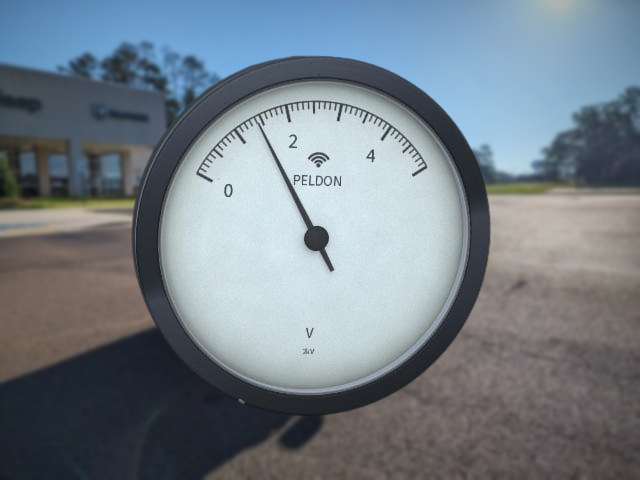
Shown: 1.4,V
